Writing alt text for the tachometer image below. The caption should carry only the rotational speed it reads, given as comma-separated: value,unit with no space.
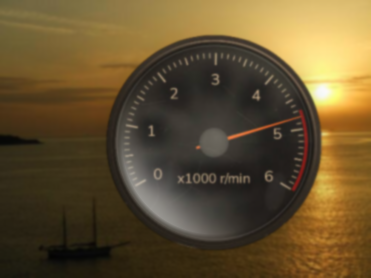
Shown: 4800,rpm
